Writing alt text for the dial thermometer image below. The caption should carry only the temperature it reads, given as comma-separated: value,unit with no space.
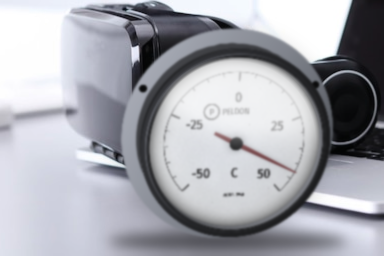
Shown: 42.5,°C
